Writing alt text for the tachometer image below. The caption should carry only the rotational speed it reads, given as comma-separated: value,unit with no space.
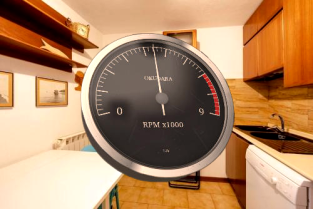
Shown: 4400,rpm
